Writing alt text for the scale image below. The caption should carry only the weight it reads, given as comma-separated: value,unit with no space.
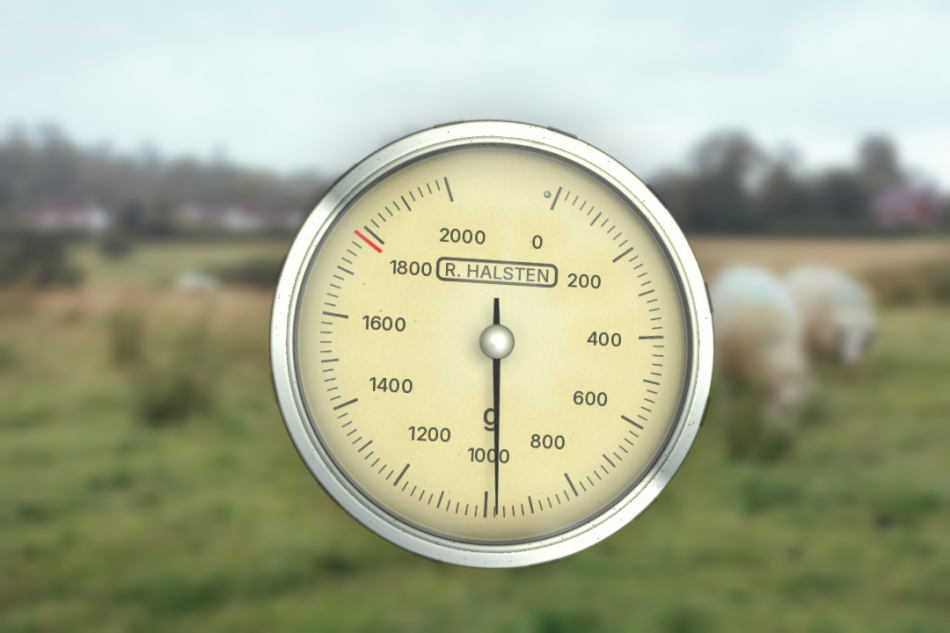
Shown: 980,g
